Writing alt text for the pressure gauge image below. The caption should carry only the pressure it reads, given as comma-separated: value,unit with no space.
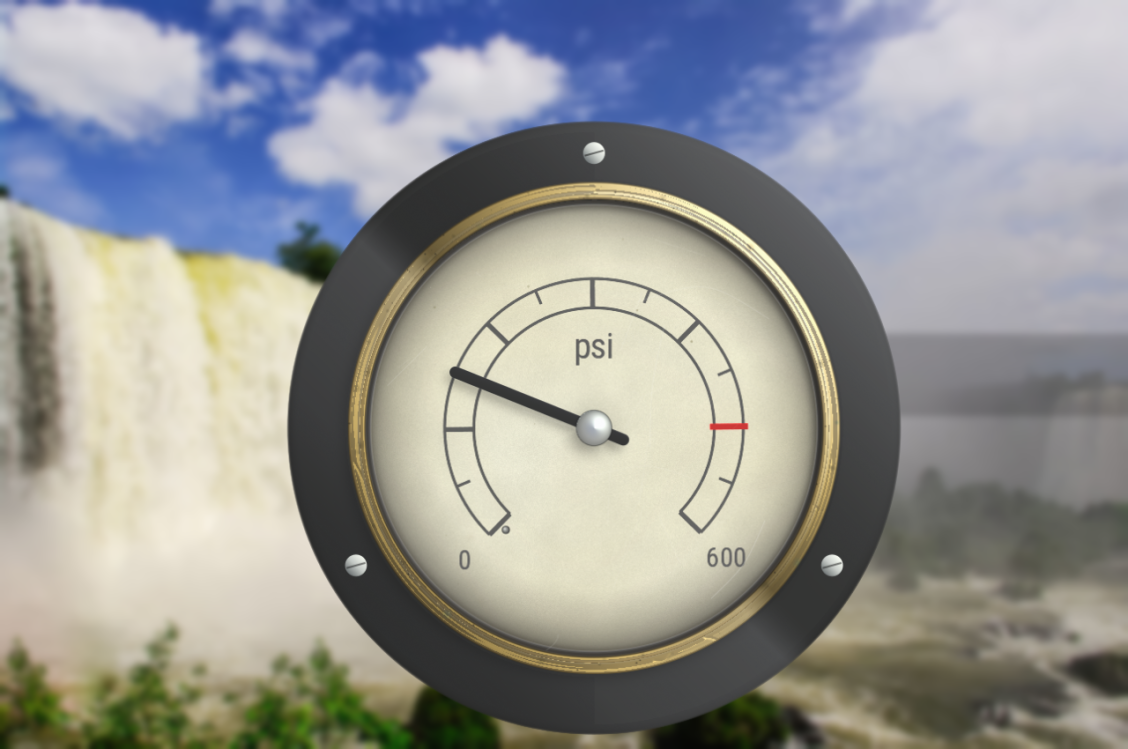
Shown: 150,psi
